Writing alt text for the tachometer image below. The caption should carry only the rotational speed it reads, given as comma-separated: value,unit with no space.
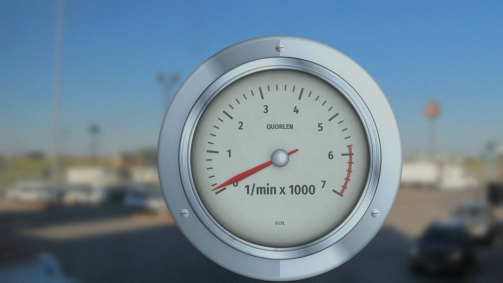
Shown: 100,rpm
